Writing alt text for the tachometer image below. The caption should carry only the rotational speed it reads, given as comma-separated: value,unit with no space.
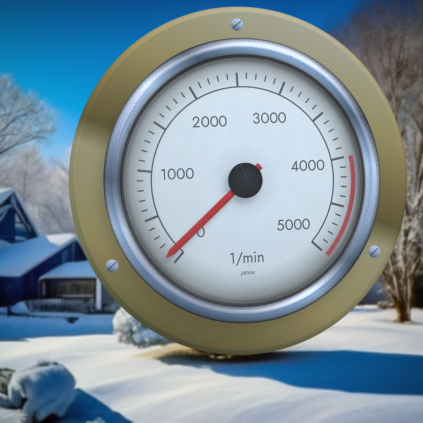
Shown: 100,rpm
